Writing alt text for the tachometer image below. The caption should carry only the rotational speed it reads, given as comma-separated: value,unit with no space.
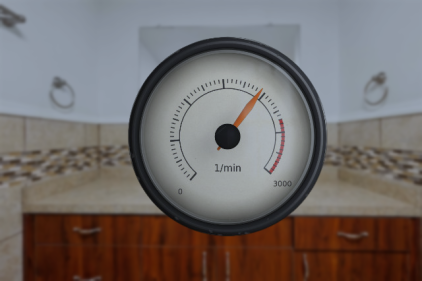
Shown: 1950,rpm
